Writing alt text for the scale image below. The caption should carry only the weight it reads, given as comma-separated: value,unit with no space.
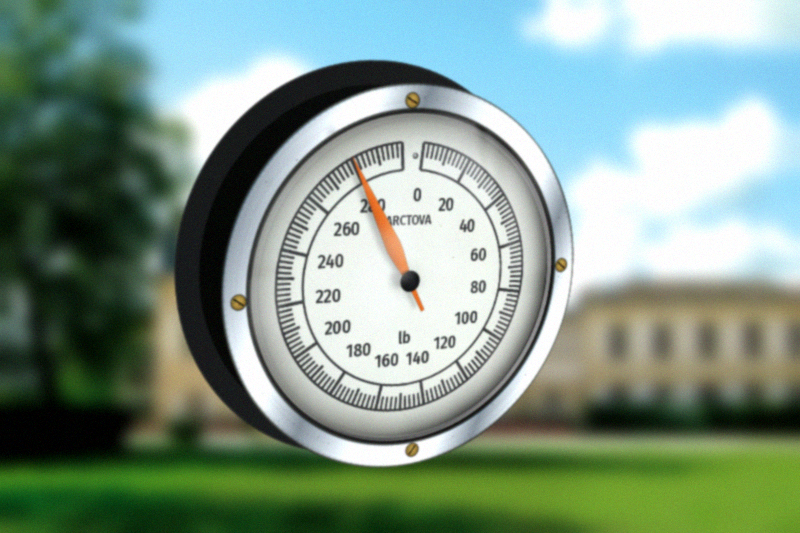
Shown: 280,lb
